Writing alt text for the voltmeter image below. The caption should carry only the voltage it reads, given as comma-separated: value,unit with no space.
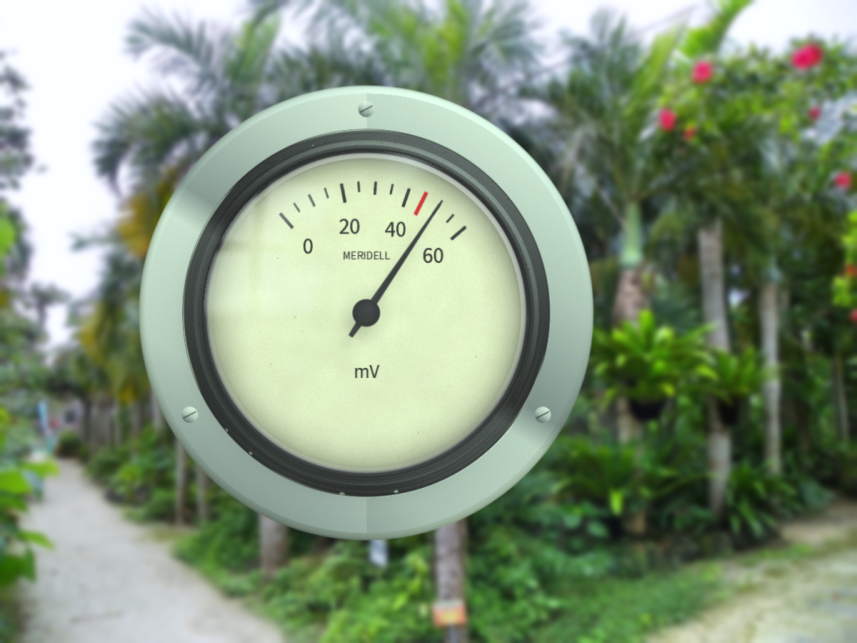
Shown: 50,mV
